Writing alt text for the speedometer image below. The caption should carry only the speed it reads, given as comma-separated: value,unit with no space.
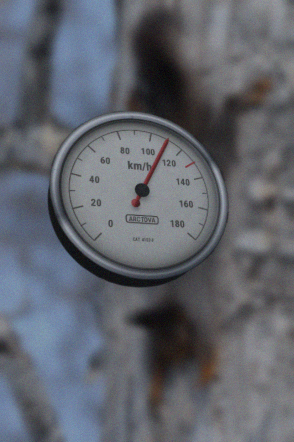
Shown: 110,km/h
